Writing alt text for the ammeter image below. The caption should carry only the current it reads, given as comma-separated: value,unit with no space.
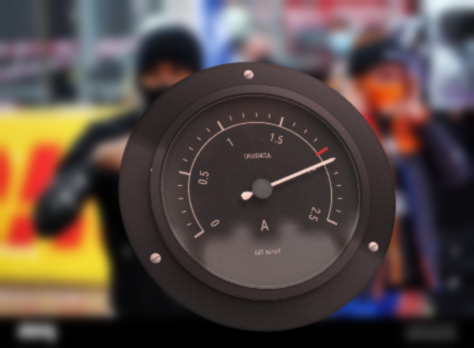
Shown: 2,A
